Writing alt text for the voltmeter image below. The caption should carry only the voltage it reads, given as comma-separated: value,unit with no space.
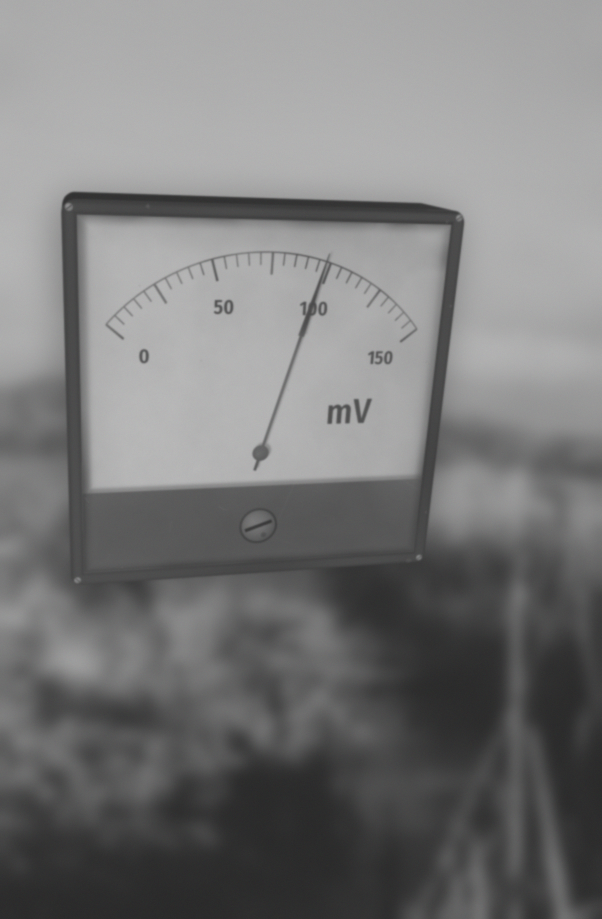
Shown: 97.5,mV
